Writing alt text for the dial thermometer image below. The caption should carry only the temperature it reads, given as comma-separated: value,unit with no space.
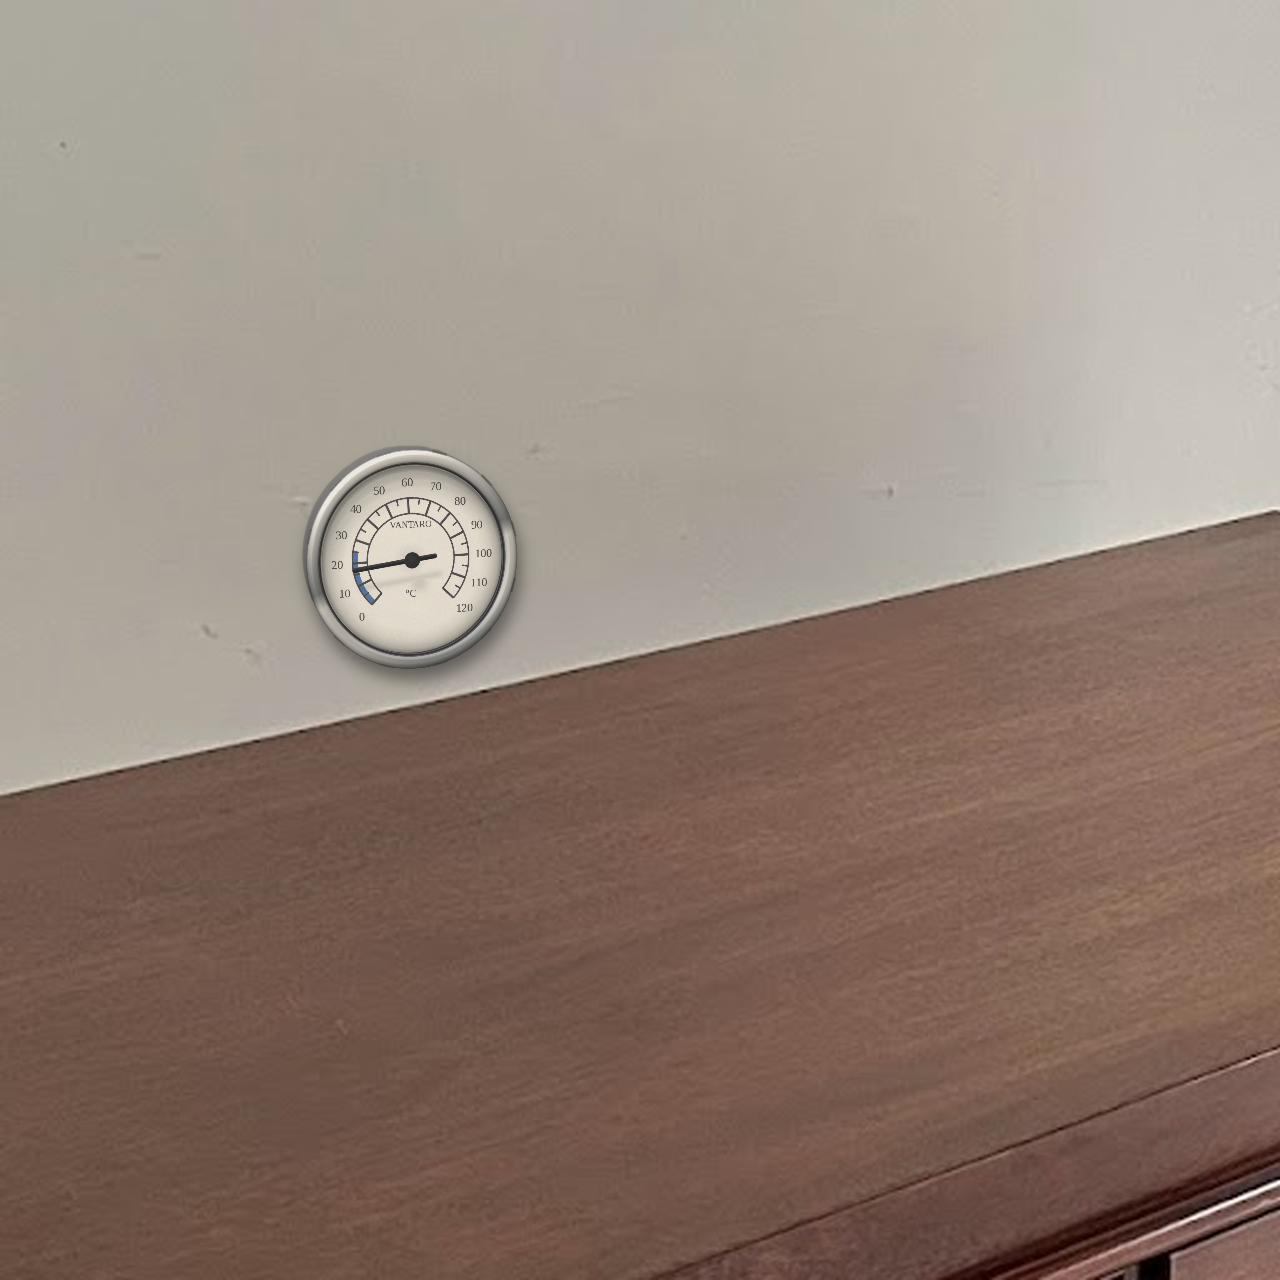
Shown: 17.5,°C
